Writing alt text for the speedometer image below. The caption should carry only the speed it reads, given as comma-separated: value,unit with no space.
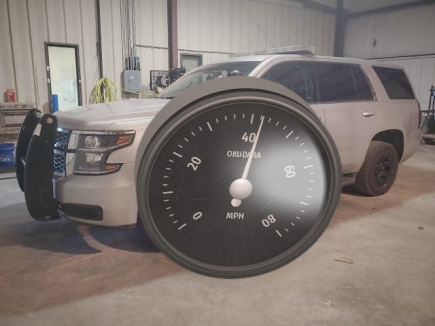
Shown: 42,mph
